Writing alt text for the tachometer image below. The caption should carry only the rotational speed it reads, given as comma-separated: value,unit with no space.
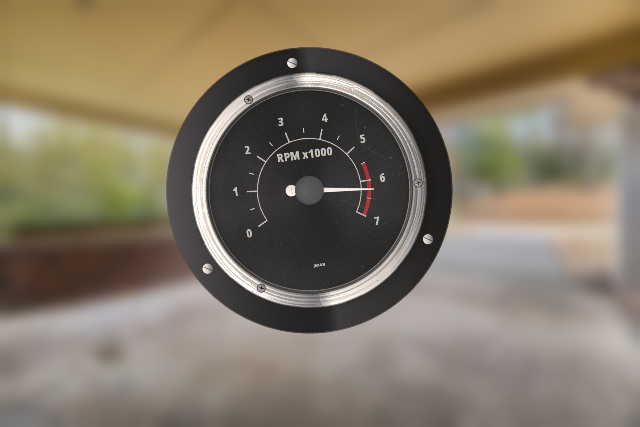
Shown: 6250,rpm
